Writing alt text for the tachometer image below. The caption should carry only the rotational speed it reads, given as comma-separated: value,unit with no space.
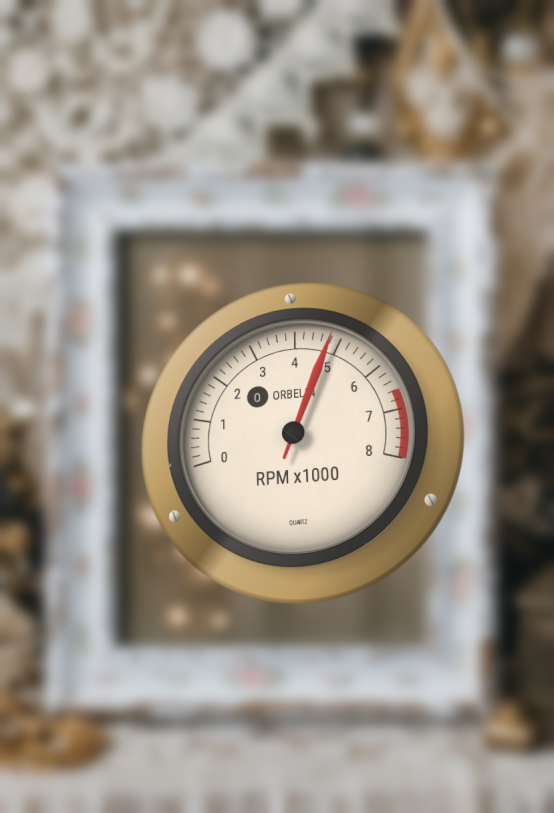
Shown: 4800,rpm
